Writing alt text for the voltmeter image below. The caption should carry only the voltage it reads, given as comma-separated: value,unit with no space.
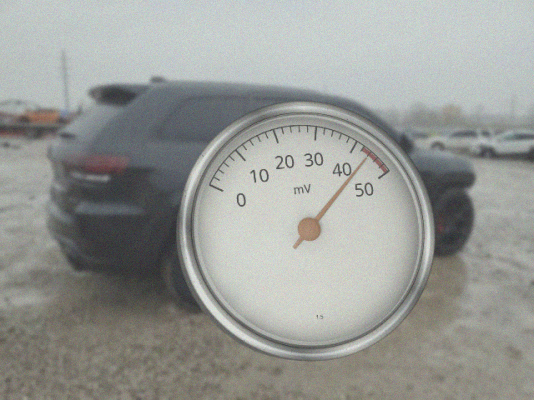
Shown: 44,mV
